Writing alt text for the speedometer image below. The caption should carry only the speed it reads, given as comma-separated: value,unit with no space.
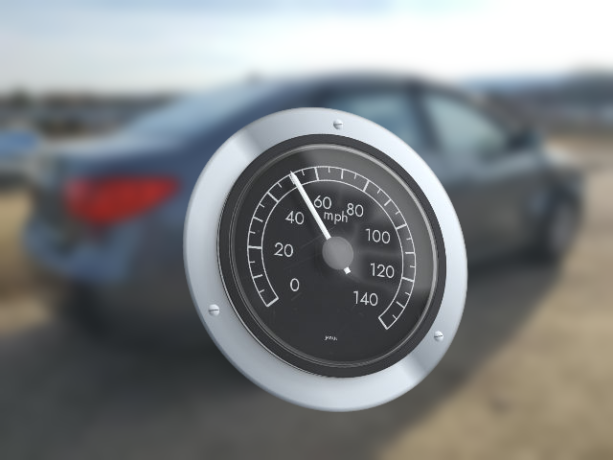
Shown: 50,mph
